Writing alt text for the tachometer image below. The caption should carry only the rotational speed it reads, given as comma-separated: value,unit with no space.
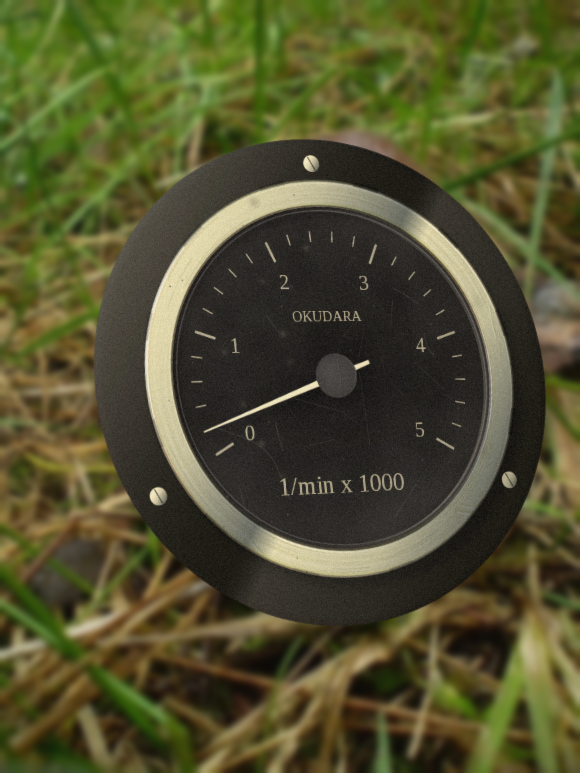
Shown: 200,rpm
